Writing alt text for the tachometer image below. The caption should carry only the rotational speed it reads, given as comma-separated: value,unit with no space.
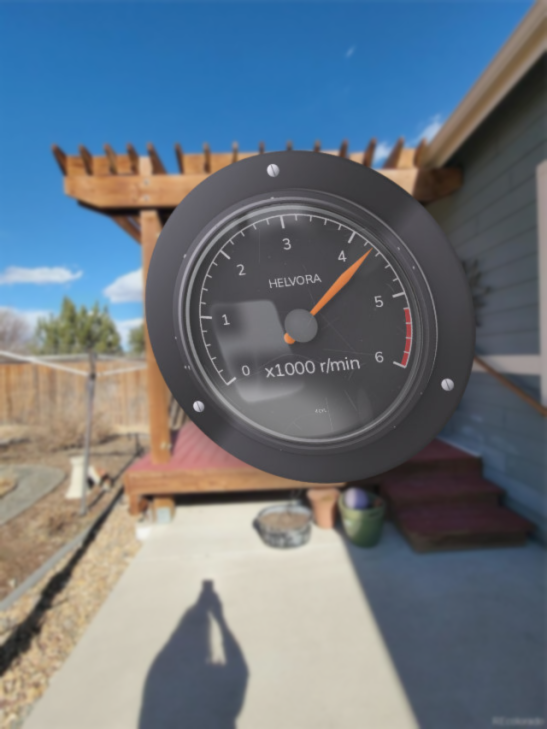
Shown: 4300,rpm
